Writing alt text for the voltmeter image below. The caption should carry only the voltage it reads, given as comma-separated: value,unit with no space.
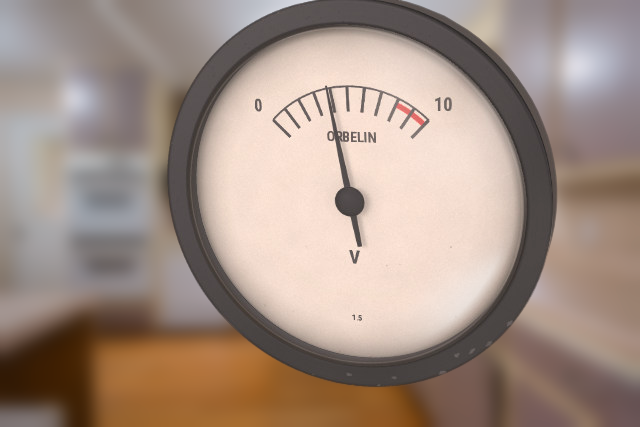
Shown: 4,V
